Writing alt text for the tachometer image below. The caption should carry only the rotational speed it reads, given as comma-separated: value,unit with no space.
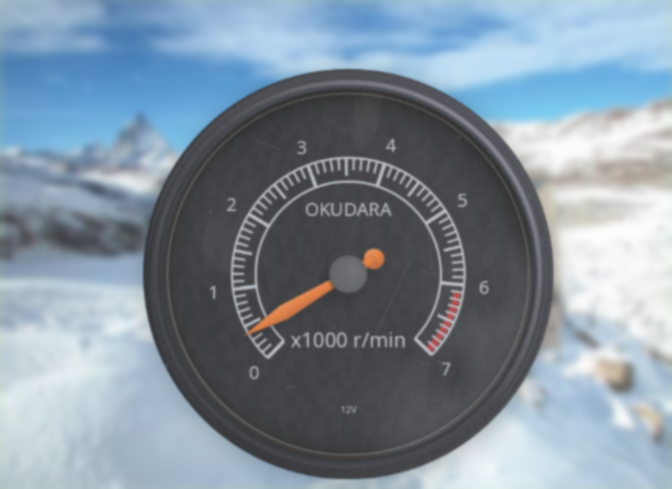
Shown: 400,rpm
